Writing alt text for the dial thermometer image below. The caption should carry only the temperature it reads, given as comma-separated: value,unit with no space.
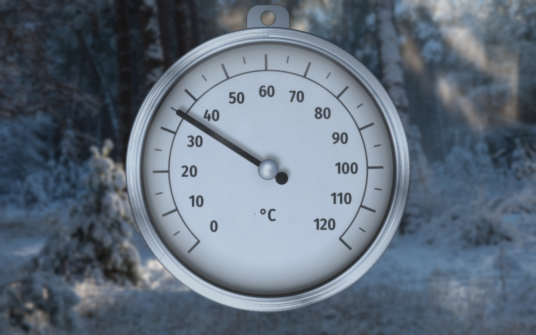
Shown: 35,°C
